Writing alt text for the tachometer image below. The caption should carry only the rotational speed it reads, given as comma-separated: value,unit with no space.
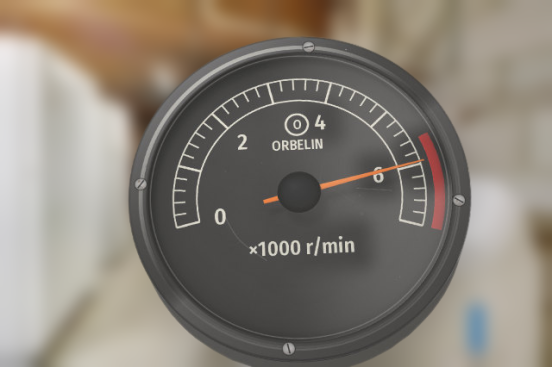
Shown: 6000,rpm
